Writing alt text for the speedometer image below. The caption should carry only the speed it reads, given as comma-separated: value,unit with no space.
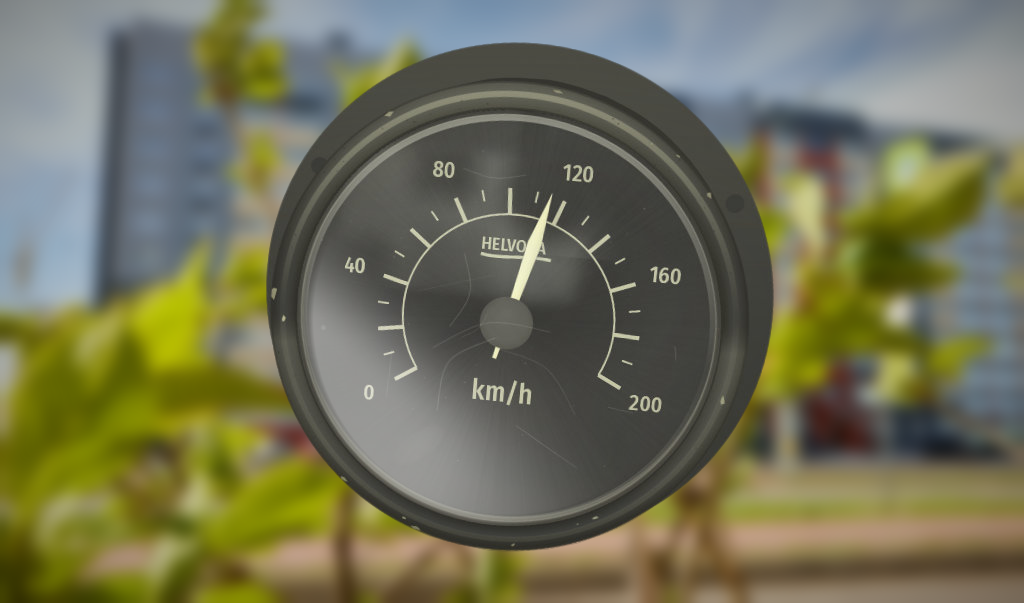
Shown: 115,km/h
